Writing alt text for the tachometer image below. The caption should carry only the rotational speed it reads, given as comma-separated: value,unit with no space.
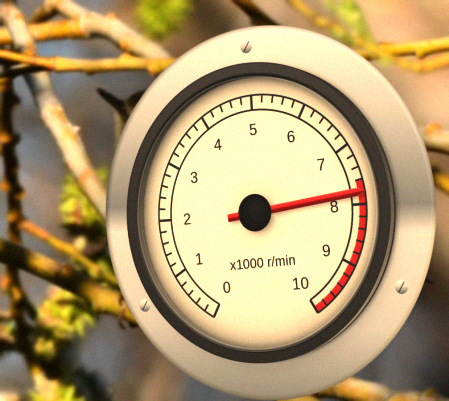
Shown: 7800,rpm
